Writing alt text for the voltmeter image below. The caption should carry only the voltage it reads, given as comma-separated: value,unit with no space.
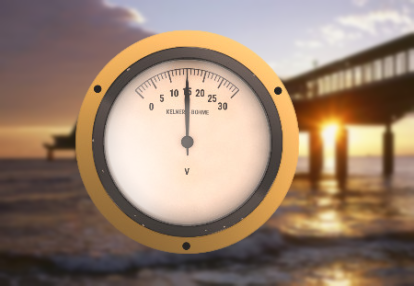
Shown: 15,V
